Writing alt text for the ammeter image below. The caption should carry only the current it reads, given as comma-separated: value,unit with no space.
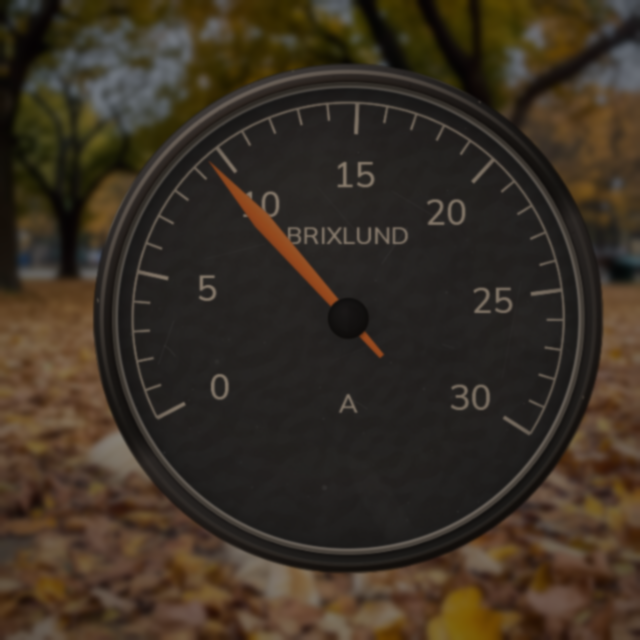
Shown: 9.5,A
